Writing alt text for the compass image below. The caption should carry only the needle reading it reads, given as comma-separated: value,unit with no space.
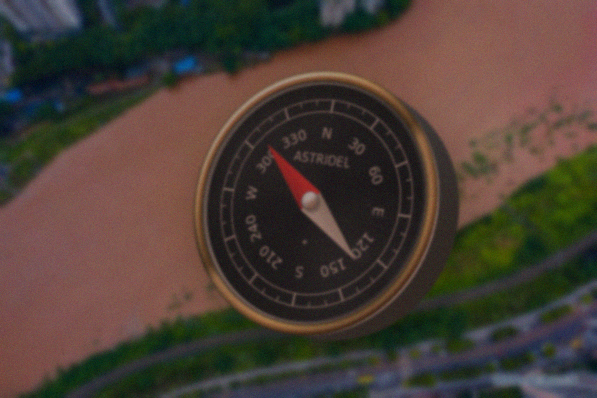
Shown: 310,°
